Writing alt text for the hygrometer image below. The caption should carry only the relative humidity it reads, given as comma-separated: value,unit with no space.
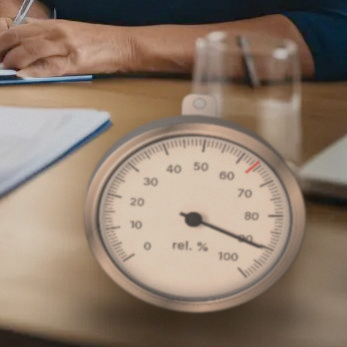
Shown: 90,%
